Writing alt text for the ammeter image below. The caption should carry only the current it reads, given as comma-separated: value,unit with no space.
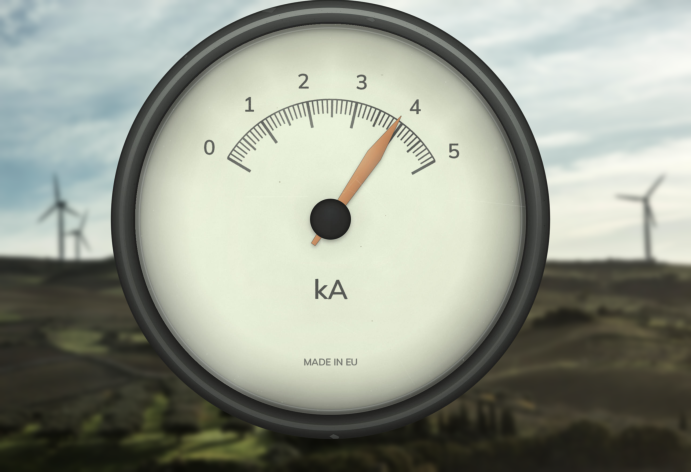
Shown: 3.9,kA
